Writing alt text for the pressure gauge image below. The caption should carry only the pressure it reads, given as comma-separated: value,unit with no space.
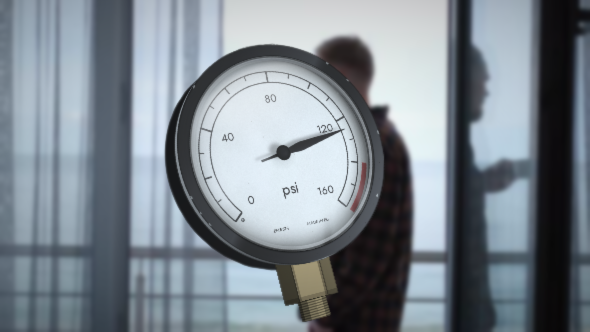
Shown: 125,psi
